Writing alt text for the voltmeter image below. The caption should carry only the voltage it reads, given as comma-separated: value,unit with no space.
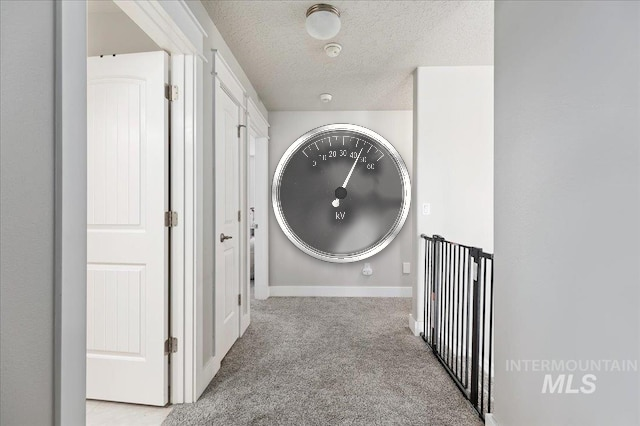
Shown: 45,kV
